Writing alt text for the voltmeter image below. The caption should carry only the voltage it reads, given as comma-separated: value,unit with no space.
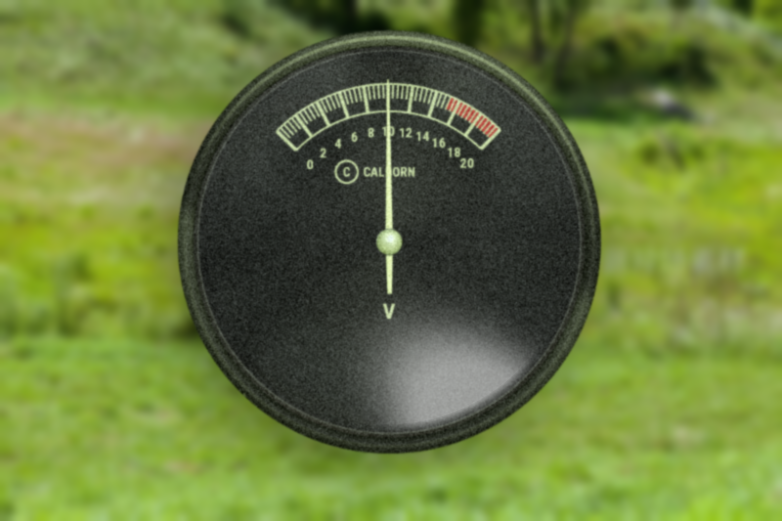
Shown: 10,V
